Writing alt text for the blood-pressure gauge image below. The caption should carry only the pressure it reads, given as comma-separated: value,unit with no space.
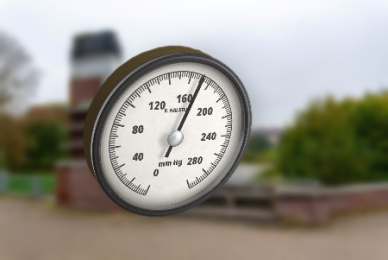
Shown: 170,mmHg
